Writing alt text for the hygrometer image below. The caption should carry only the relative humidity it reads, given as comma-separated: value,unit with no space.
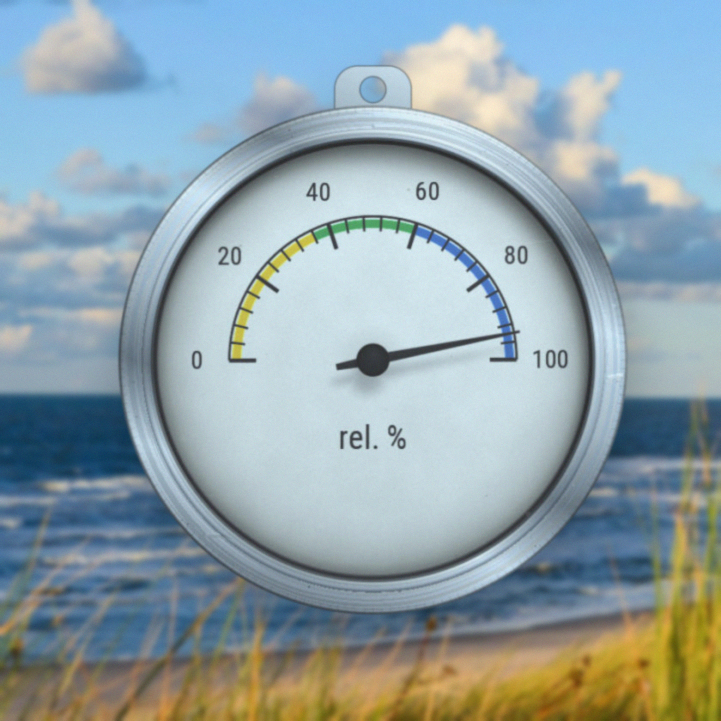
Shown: 94,%
